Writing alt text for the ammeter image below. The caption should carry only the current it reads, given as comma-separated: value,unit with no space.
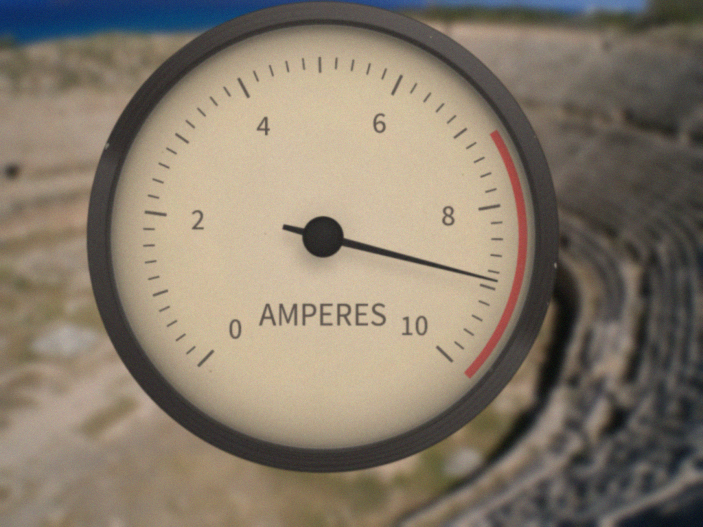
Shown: 8.9,A
